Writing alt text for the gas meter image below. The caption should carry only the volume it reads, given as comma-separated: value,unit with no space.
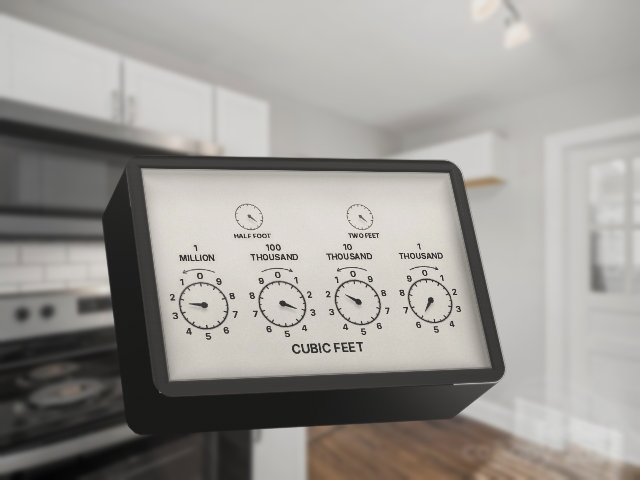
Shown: 231600,ft³
